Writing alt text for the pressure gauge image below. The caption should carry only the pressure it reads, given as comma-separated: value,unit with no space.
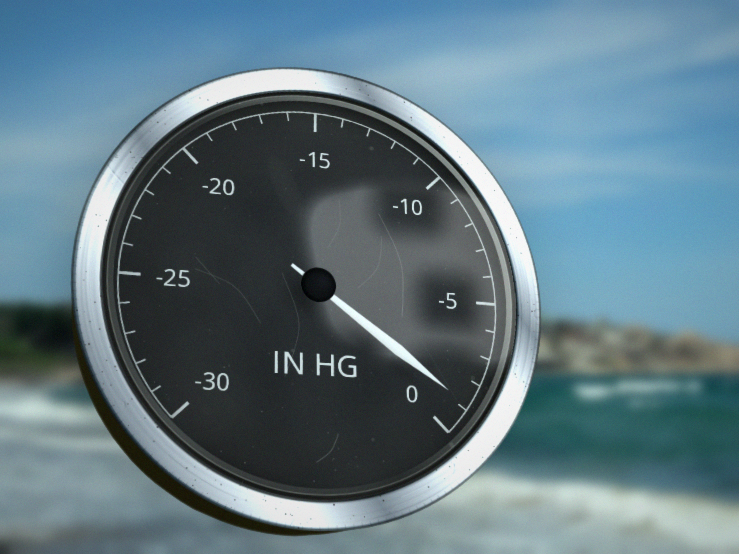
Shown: -1,inHg
